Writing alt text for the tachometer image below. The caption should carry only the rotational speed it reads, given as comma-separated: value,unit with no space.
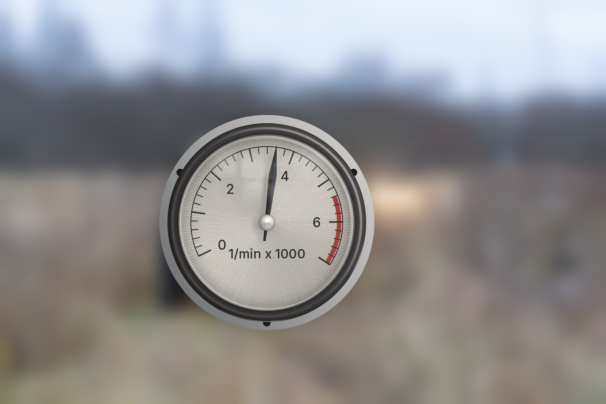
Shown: 3600,rpm
